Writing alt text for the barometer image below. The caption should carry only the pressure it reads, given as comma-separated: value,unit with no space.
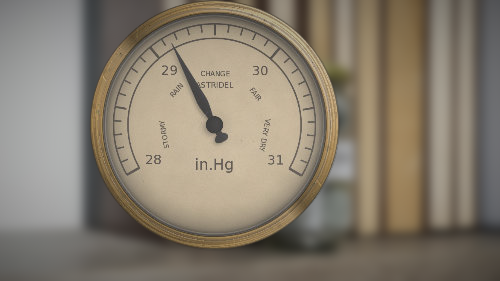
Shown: 29.15,inHg
